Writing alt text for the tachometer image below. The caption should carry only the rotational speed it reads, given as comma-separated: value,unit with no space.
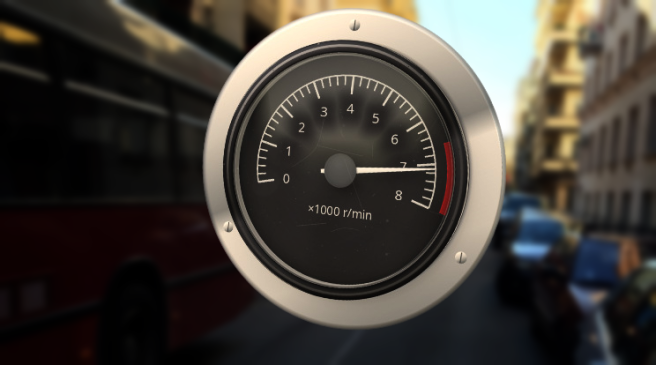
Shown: 7100,rpm
